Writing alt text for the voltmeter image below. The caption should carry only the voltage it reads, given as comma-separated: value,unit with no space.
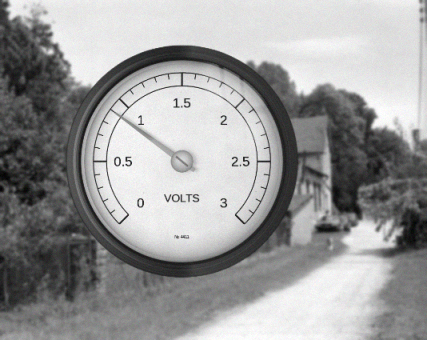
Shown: 0.9,V
